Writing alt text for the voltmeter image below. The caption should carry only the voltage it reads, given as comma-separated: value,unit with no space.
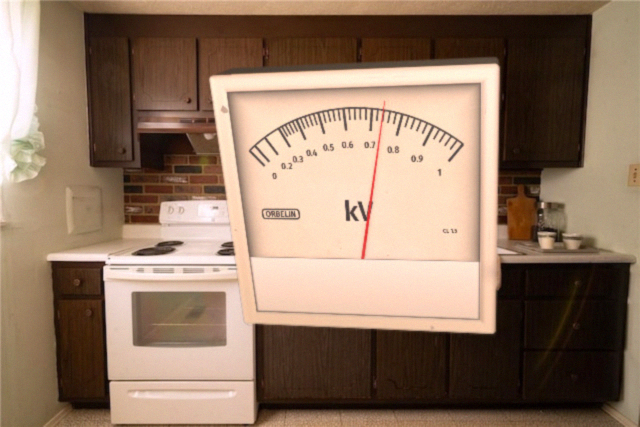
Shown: 0.74,kV
